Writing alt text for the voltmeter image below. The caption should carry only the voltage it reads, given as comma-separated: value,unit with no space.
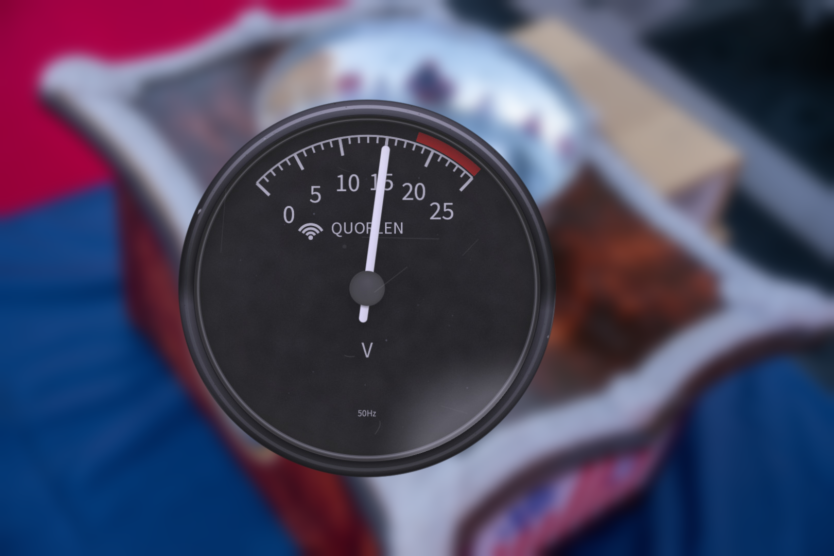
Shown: 15,V
